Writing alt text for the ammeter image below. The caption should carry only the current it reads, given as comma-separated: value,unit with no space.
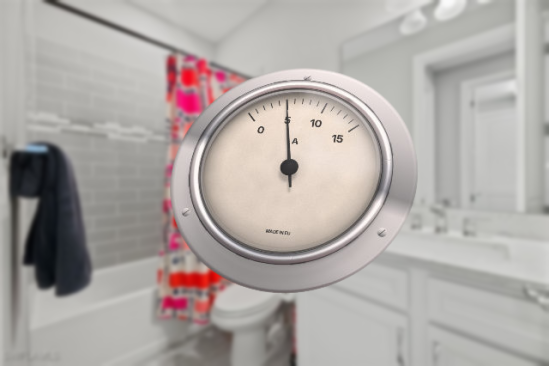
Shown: 5,A
